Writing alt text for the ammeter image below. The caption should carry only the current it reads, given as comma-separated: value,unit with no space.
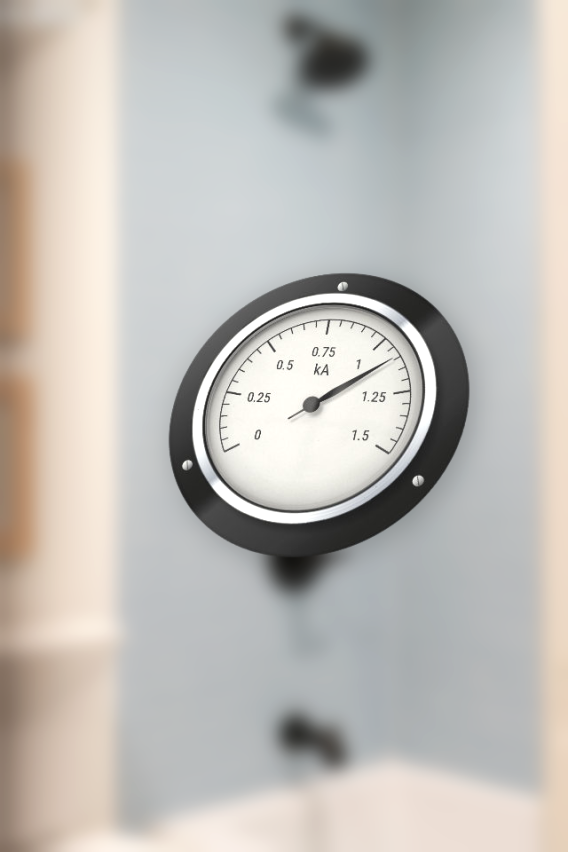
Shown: 1.1,kA
